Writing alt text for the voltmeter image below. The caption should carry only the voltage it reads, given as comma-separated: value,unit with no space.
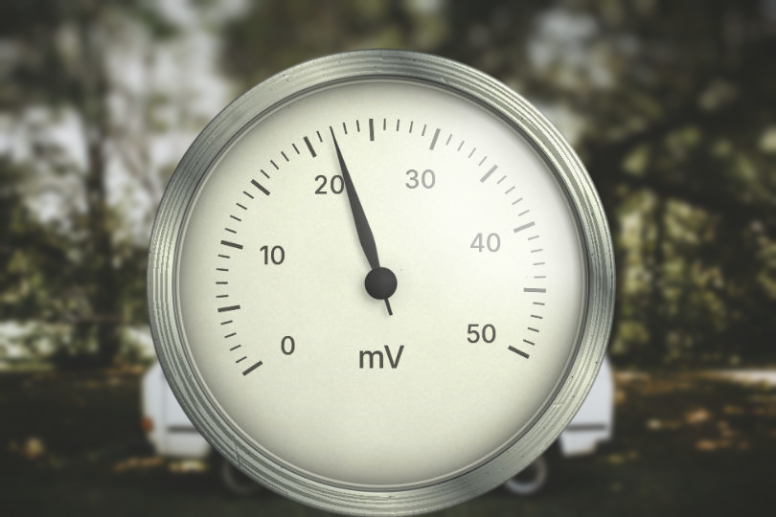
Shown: 22,mV
